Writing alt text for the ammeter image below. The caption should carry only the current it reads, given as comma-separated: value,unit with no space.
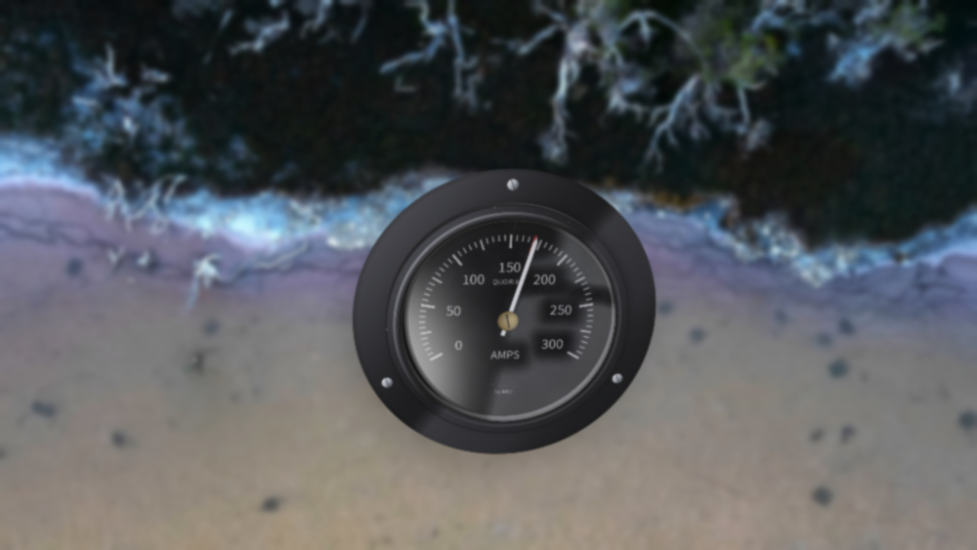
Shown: 170,A
